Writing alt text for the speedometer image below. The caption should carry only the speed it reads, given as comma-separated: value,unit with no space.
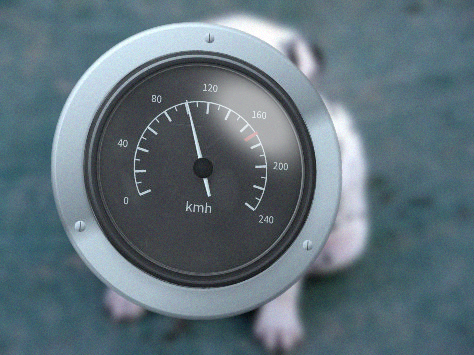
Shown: 100,km/h
